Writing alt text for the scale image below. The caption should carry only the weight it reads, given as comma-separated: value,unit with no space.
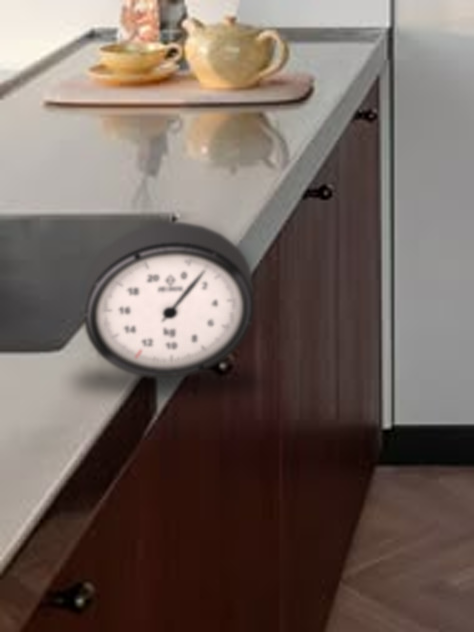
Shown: 1,kg
